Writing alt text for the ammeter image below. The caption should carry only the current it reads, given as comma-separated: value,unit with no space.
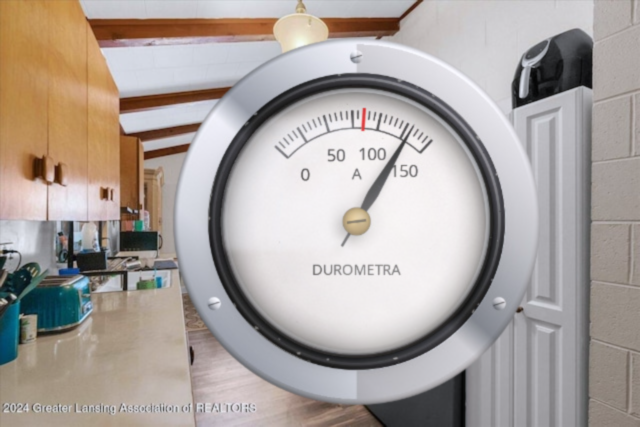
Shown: 130,A
